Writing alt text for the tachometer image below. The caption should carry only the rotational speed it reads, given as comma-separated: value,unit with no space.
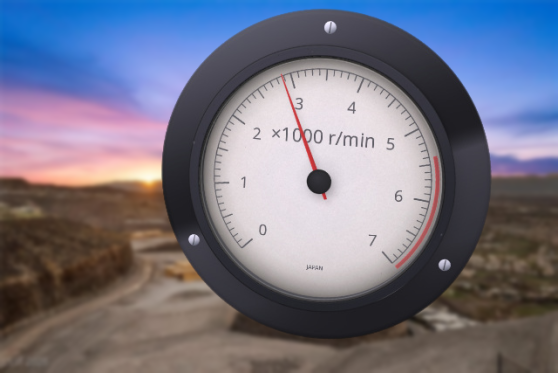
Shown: 2900,rpm
